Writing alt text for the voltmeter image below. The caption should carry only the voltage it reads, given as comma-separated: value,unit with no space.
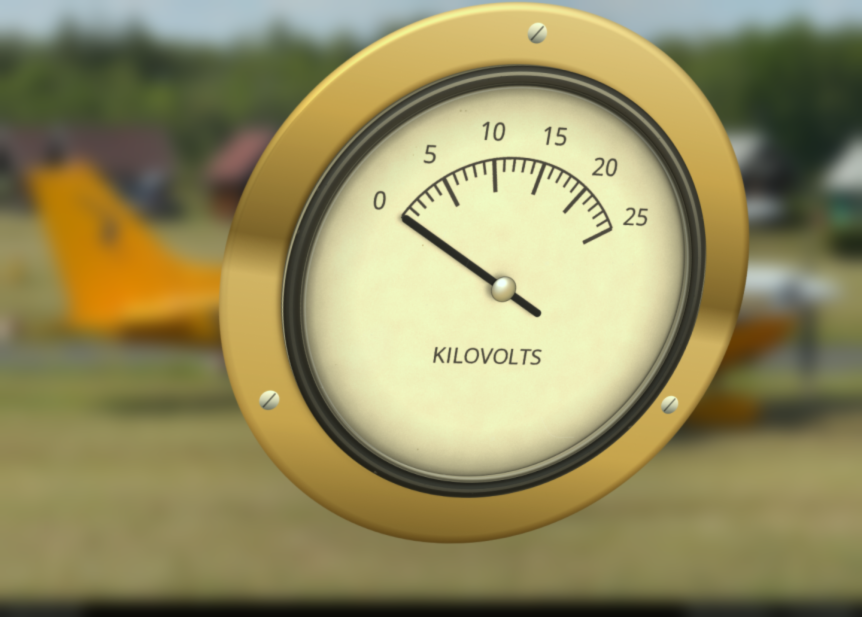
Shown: 0,kV
